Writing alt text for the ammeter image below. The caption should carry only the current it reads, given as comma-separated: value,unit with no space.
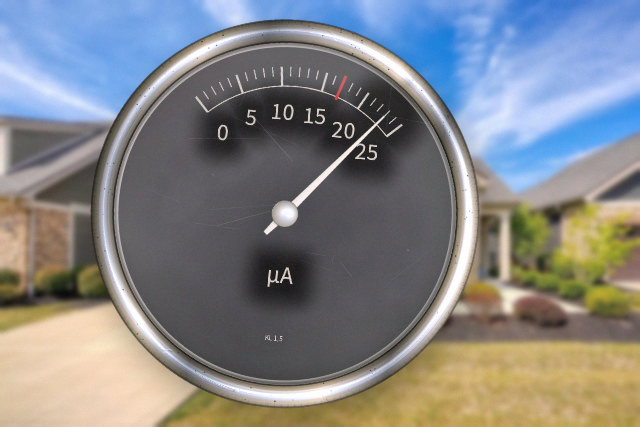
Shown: 23,µA
